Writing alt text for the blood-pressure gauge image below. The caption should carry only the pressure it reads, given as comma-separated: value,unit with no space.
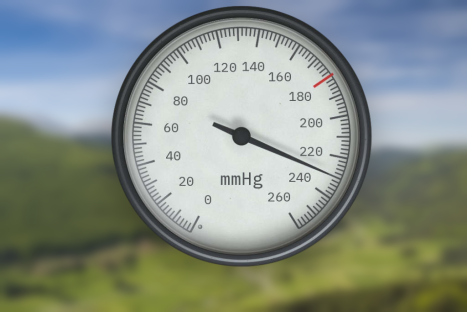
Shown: 230,mmHg
